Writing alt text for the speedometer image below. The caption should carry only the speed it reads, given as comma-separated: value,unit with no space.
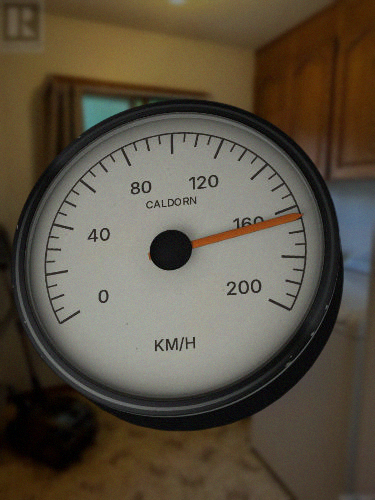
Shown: 165,km/h
